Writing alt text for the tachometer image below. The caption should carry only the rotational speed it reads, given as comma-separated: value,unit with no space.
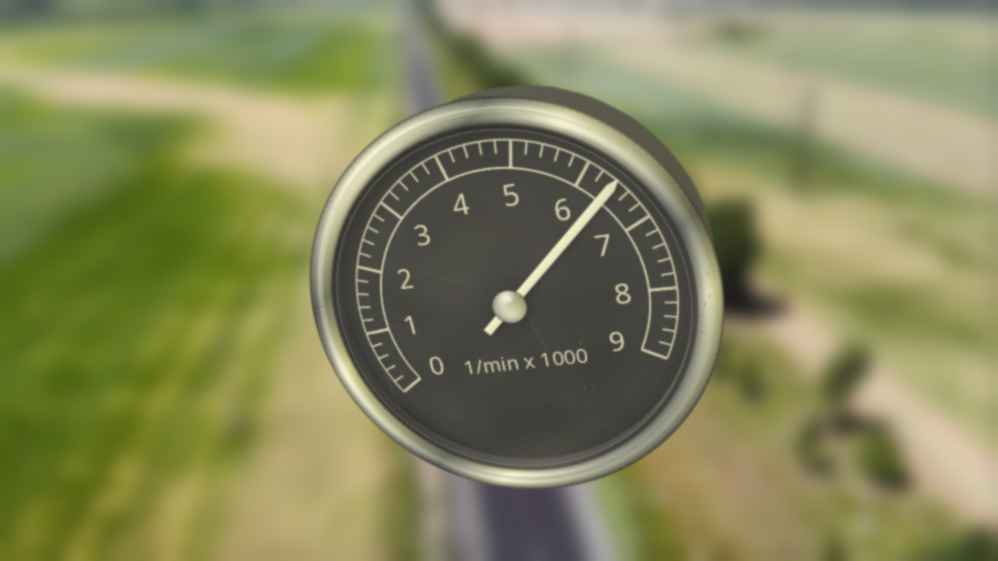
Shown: 6400,rpm
